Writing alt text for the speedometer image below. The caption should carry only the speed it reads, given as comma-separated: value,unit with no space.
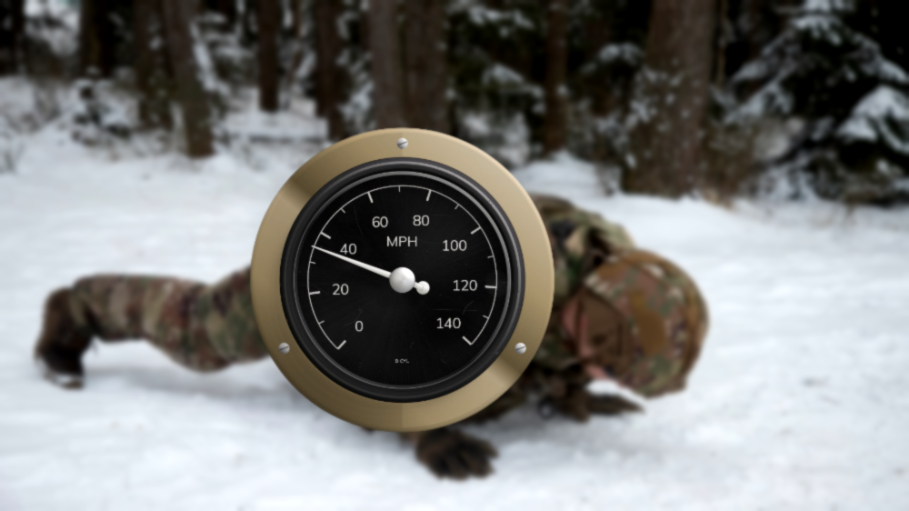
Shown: 35,mph
